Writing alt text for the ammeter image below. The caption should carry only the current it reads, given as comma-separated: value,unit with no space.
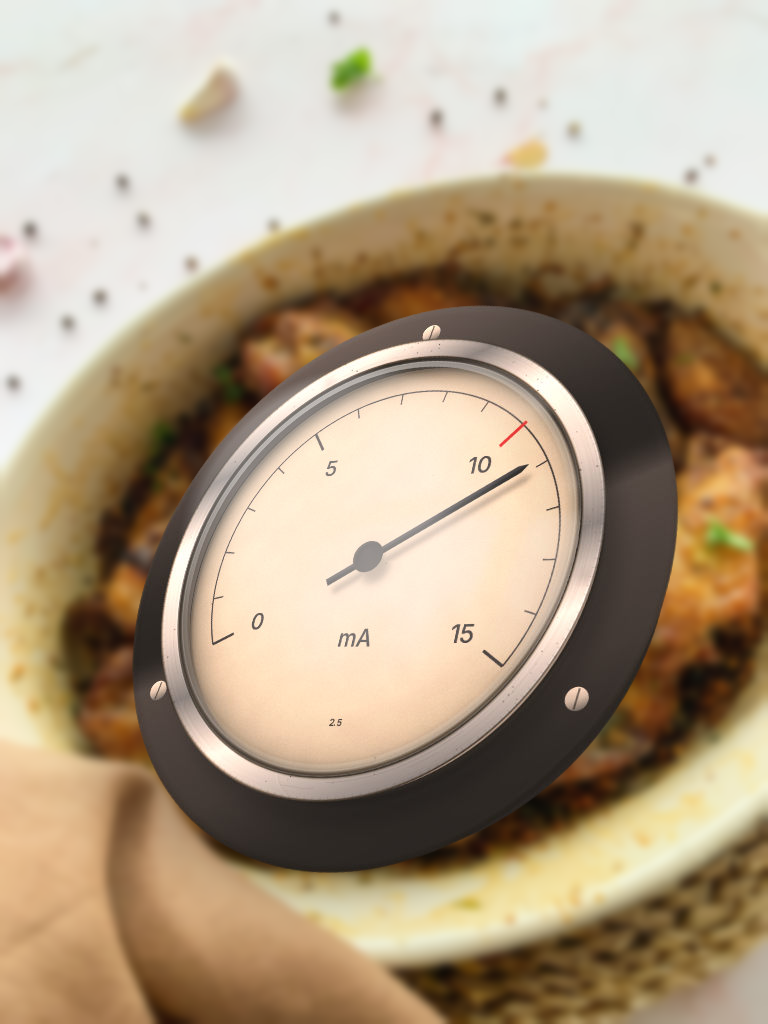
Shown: 11,mA
